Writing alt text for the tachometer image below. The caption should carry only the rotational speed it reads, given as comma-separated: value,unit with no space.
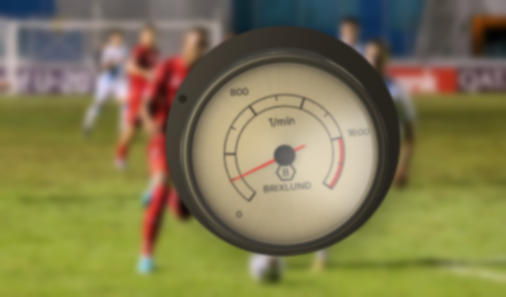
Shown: 200,rpm
